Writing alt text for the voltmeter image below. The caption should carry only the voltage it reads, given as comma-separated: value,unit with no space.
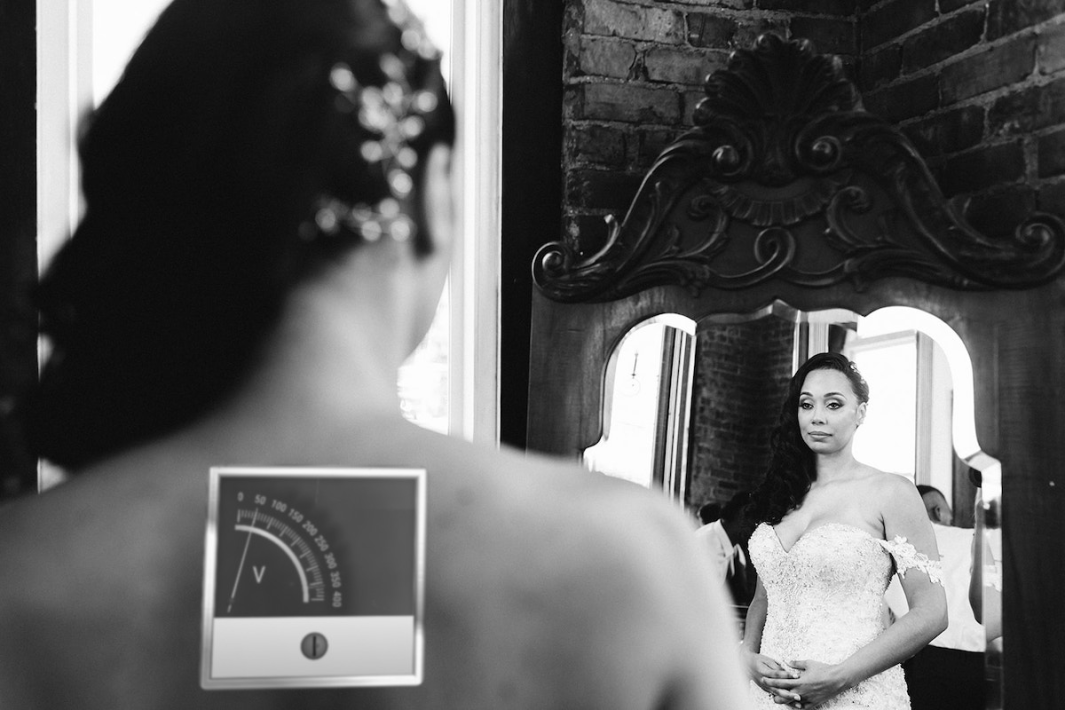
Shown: 50,V
